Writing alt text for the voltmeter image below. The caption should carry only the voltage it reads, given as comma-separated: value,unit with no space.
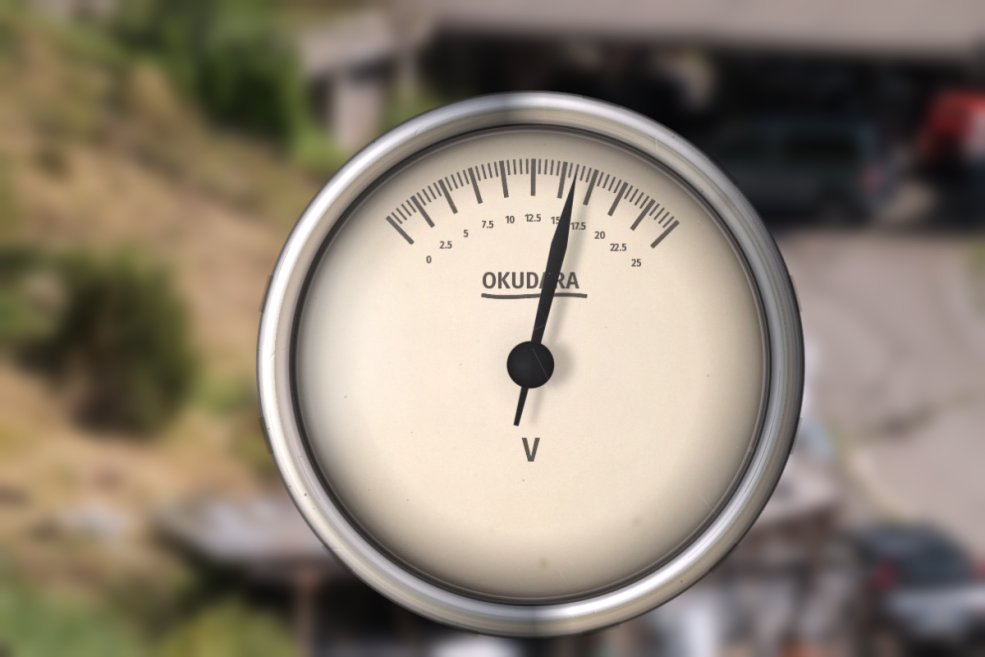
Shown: 16,V
